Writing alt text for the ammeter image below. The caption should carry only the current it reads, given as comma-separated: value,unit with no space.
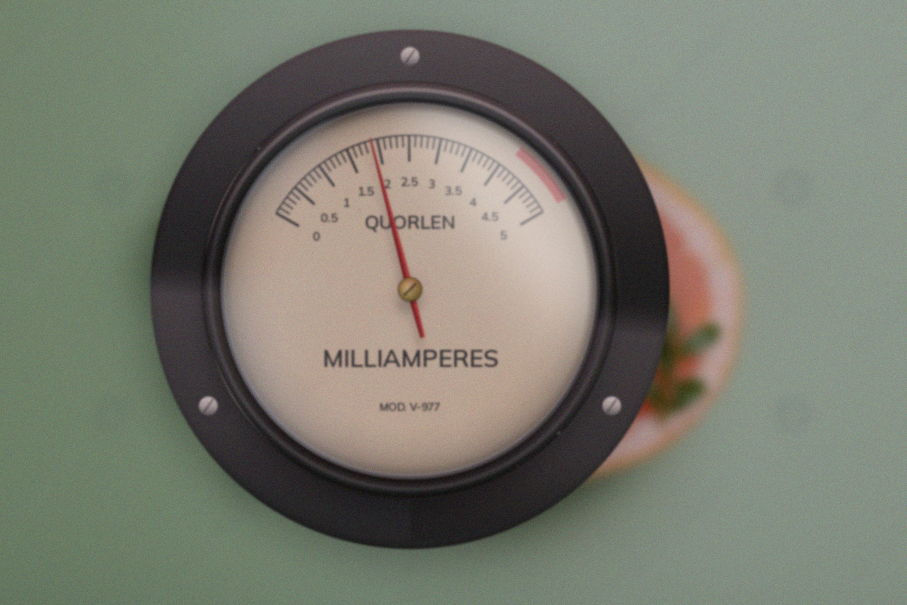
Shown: 1.9,mA
